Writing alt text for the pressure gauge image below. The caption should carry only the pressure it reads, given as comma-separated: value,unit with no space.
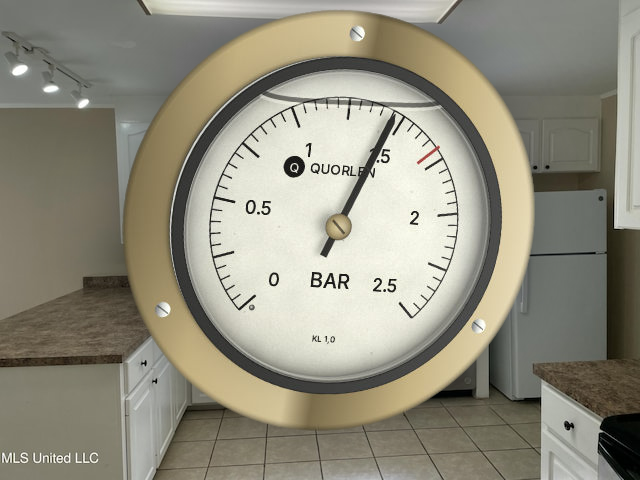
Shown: 1.45,bar
